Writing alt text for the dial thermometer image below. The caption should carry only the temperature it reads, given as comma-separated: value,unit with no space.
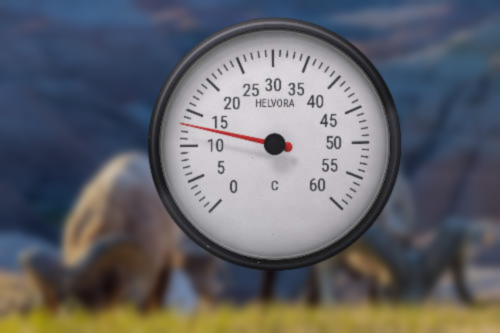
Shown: 13,°C
